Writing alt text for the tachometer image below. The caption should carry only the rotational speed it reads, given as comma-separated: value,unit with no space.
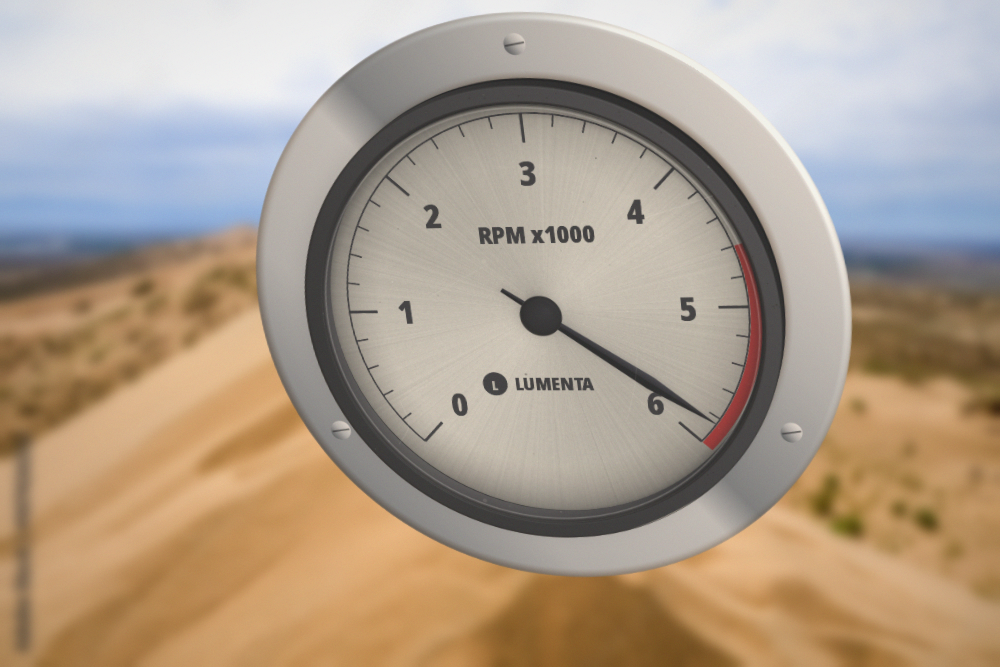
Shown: 5800,rpm
